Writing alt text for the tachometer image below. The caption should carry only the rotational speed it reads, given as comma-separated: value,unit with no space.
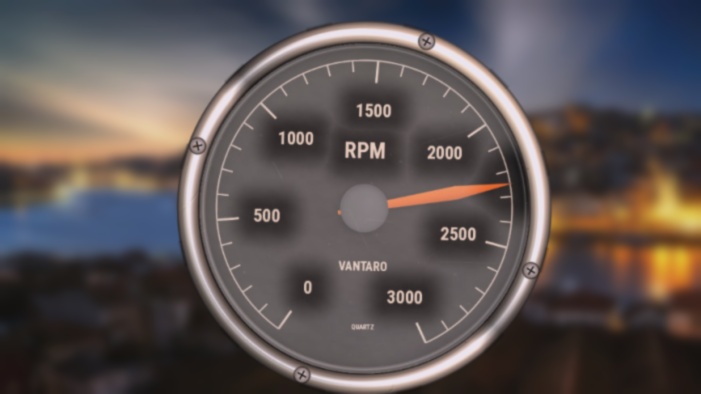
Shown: 2250,rpm
